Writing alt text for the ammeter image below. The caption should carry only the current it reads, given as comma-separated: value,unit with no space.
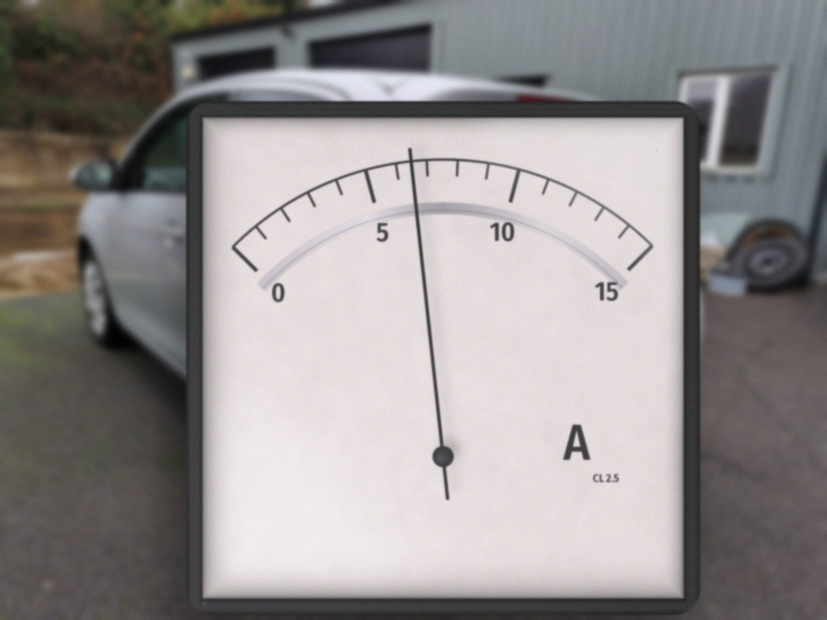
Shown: 6.5,A
